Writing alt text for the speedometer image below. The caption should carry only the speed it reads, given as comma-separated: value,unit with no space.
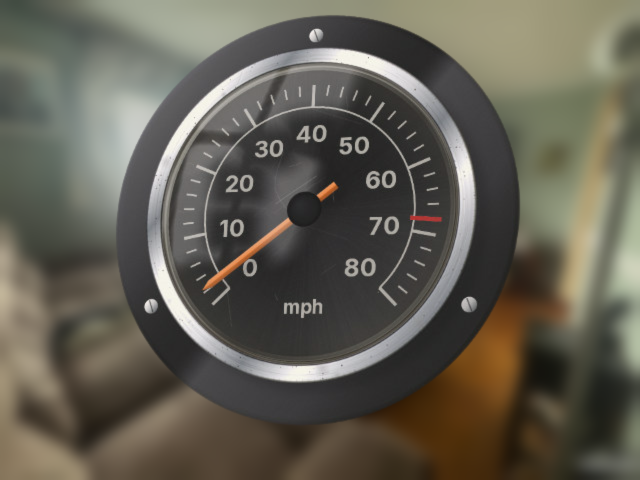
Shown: 2,mph
